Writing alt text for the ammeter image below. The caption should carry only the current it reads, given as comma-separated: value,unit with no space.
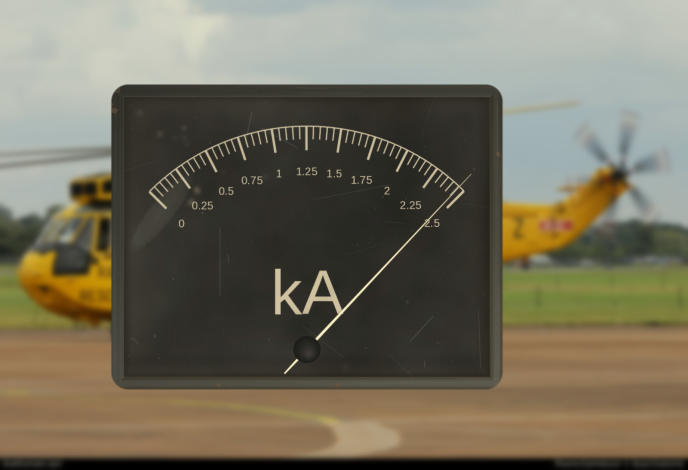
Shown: 2.45,kA
